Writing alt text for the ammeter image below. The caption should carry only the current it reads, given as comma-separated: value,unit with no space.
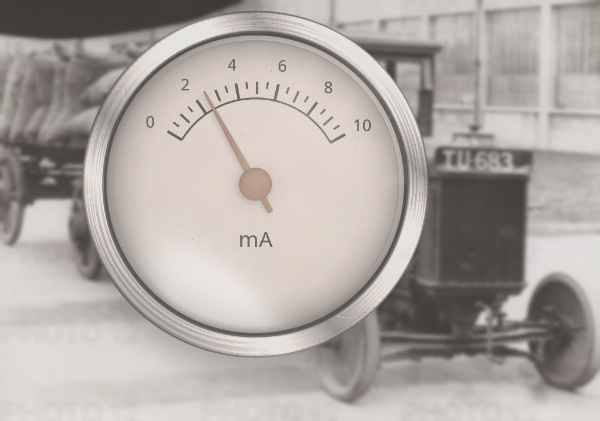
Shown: 2.5,mA
